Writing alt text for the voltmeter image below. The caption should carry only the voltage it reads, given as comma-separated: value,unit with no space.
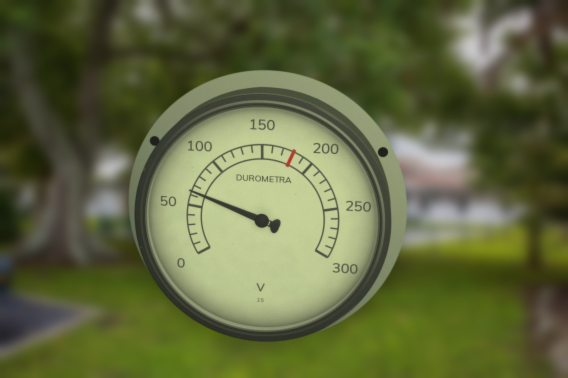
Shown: 65,V
